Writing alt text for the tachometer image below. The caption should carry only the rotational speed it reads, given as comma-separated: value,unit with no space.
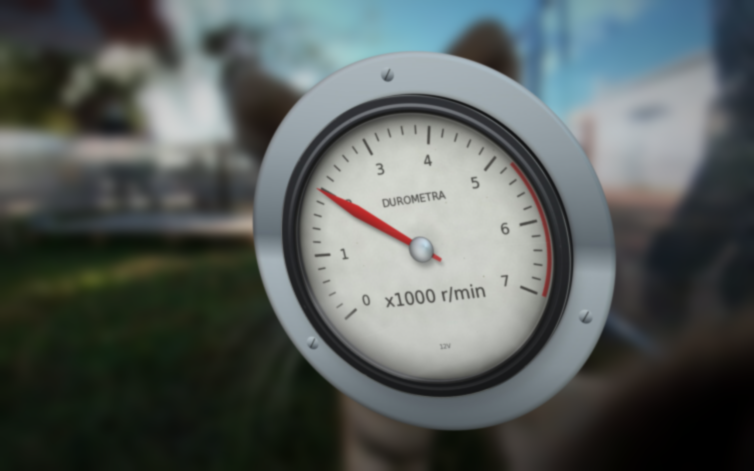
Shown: 2000,rpm
